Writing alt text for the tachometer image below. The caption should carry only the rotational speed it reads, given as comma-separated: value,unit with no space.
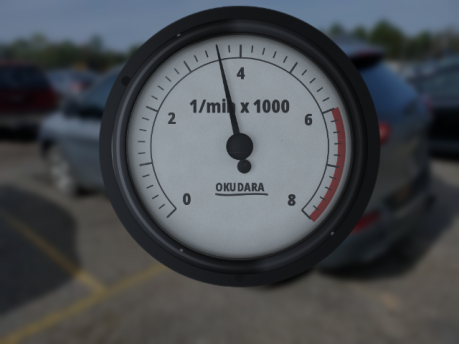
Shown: 3600,rpm
